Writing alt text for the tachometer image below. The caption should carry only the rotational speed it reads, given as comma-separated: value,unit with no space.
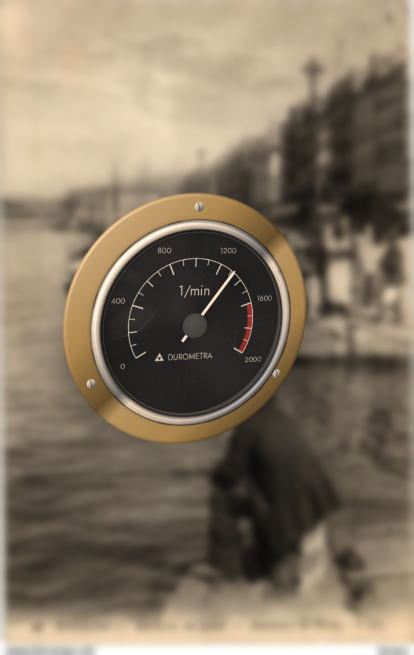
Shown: 1300,rpm
